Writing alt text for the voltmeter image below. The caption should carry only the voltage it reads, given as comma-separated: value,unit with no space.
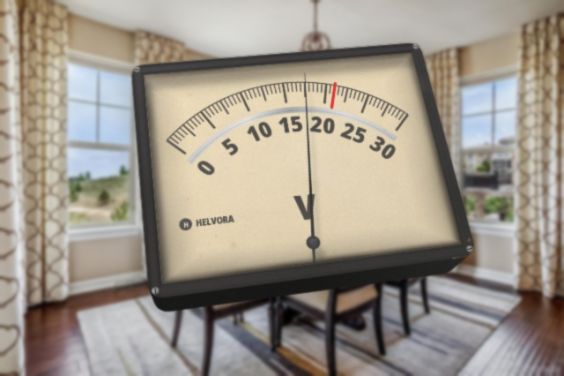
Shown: 17.5,V
